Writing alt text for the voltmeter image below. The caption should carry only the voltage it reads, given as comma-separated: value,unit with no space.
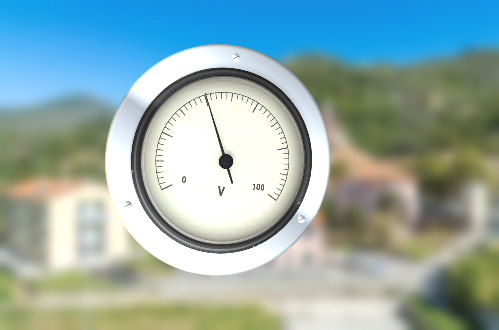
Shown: 40,V
